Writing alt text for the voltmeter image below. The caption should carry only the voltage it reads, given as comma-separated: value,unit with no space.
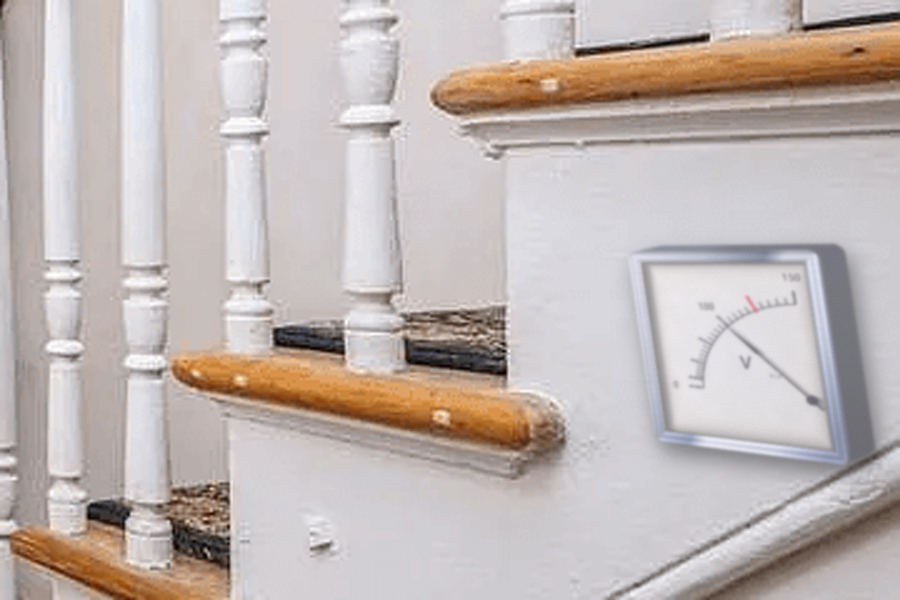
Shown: 100,V
